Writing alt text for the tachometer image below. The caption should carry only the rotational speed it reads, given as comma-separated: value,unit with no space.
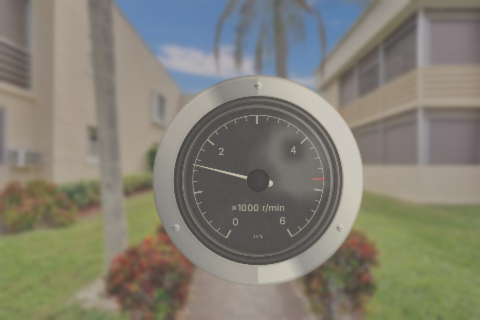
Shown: 1500,rpm
